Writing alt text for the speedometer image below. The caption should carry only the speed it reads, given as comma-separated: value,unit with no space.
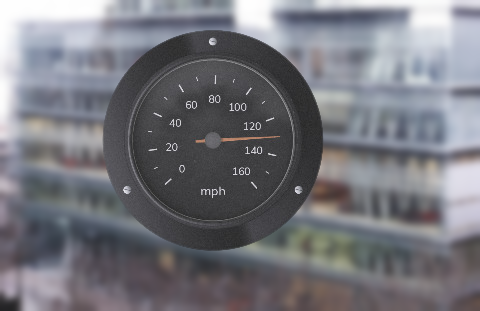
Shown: 130,mph
